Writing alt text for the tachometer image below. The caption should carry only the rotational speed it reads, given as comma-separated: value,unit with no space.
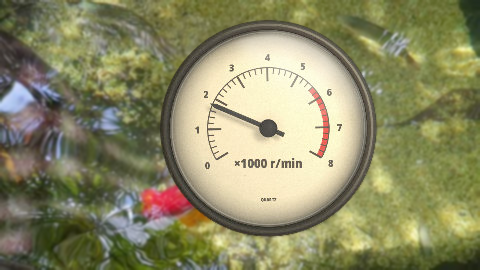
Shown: 1800,rpm
